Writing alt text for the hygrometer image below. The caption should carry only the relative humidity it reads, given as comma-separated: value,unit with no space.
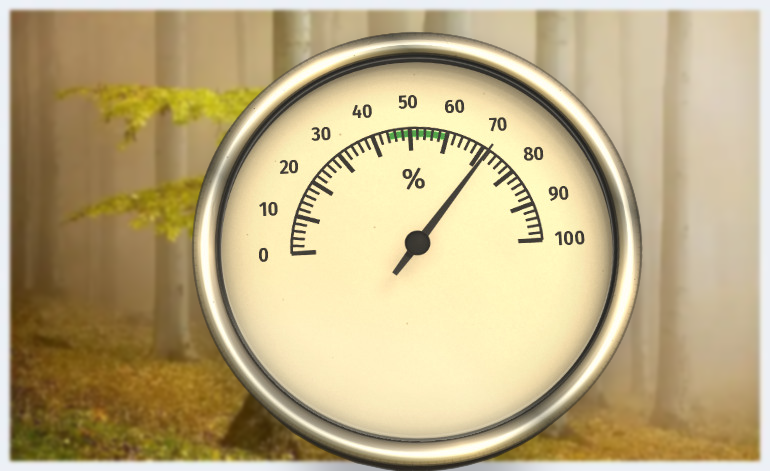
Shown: 72,%
